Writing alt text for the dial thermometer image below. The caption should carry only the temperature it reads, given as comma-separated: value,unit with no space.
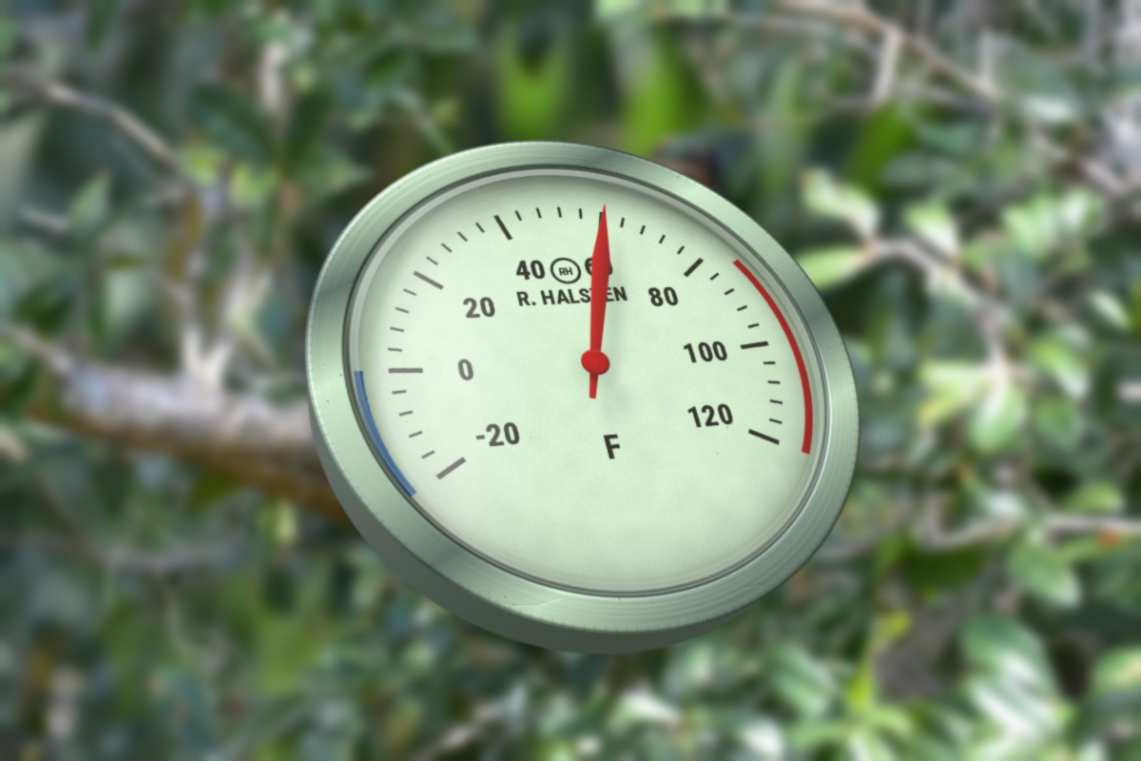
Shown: 60,°F
